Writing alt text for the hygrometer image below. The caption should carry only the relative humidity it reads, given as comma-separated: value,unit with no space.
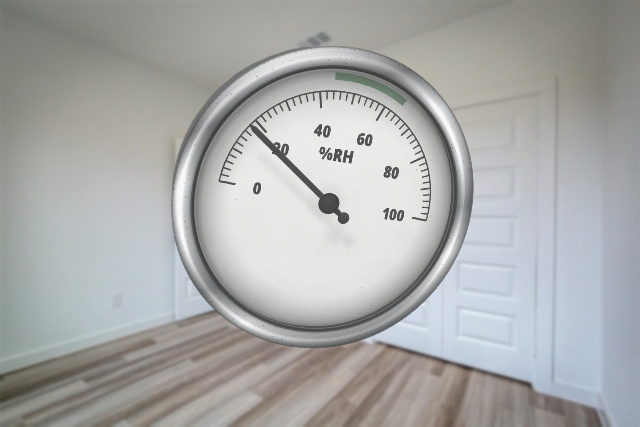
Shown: 18,%
